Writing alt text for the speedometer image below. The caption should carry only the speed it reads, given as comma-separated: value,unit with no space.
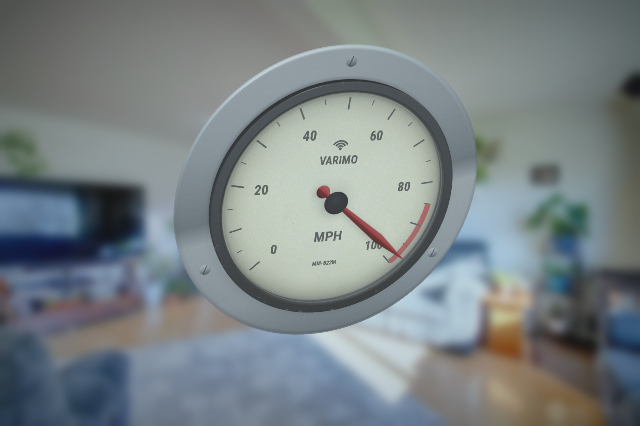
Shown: 97.5,mph
